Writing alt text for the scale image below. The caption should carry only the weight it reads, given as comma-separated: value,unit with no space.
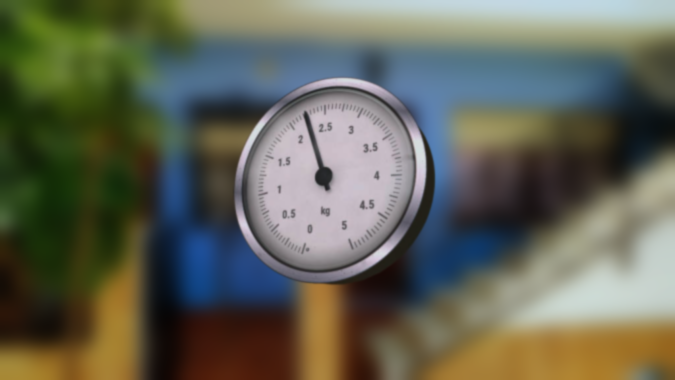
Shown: 2.25,kg
